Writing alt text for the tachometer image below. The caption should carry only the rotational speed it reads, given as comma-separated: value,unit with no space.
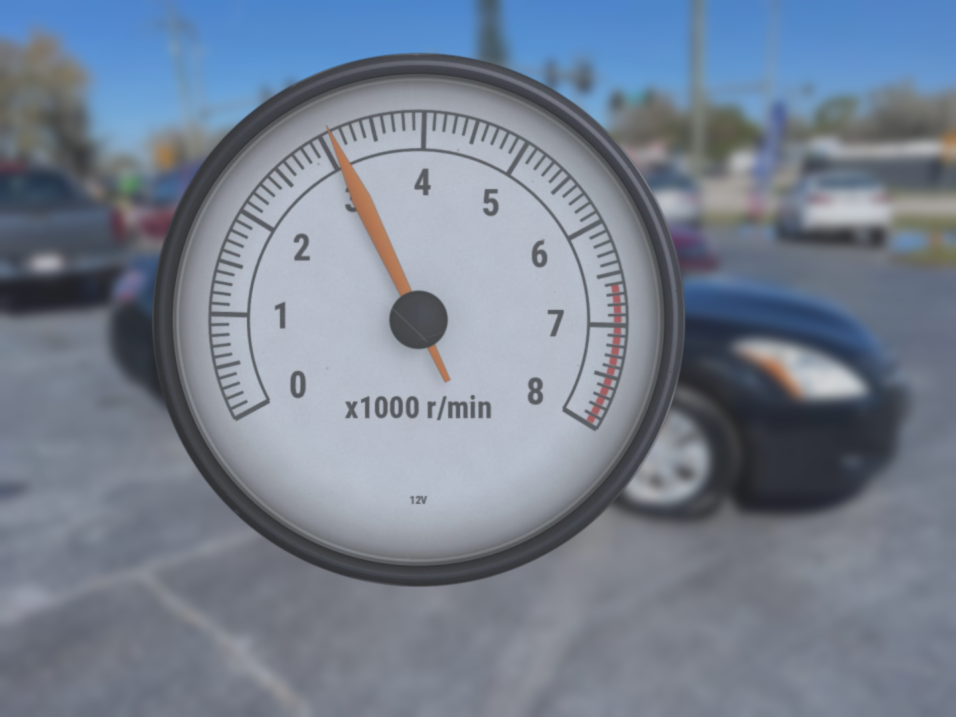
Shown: 3100,rpm
